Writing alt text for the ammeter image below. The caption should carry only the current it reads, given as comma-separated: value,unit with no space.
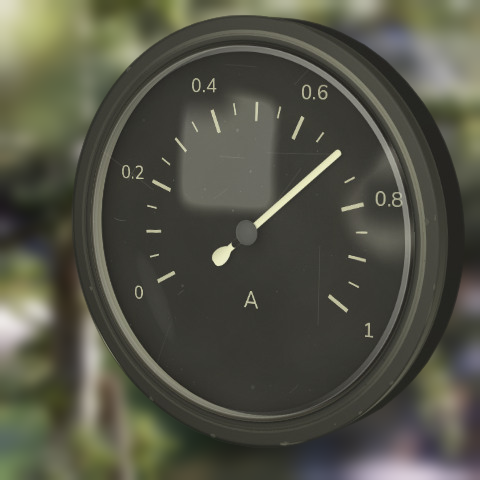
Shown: 0.7,A
